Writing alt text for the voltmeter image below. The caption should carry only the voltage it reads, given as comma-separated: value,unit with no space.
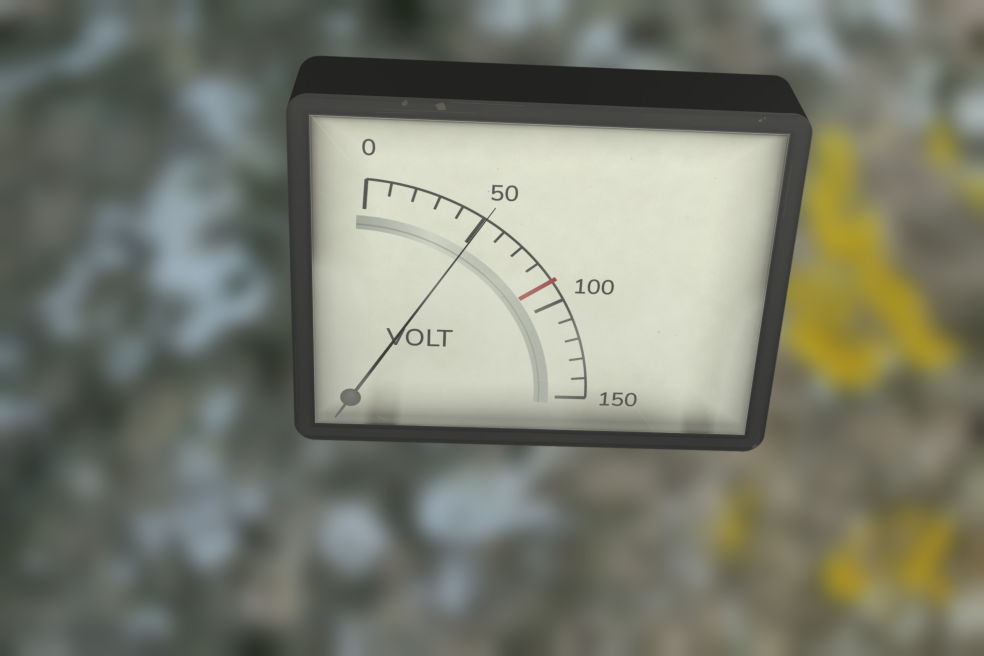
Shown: 50,V
